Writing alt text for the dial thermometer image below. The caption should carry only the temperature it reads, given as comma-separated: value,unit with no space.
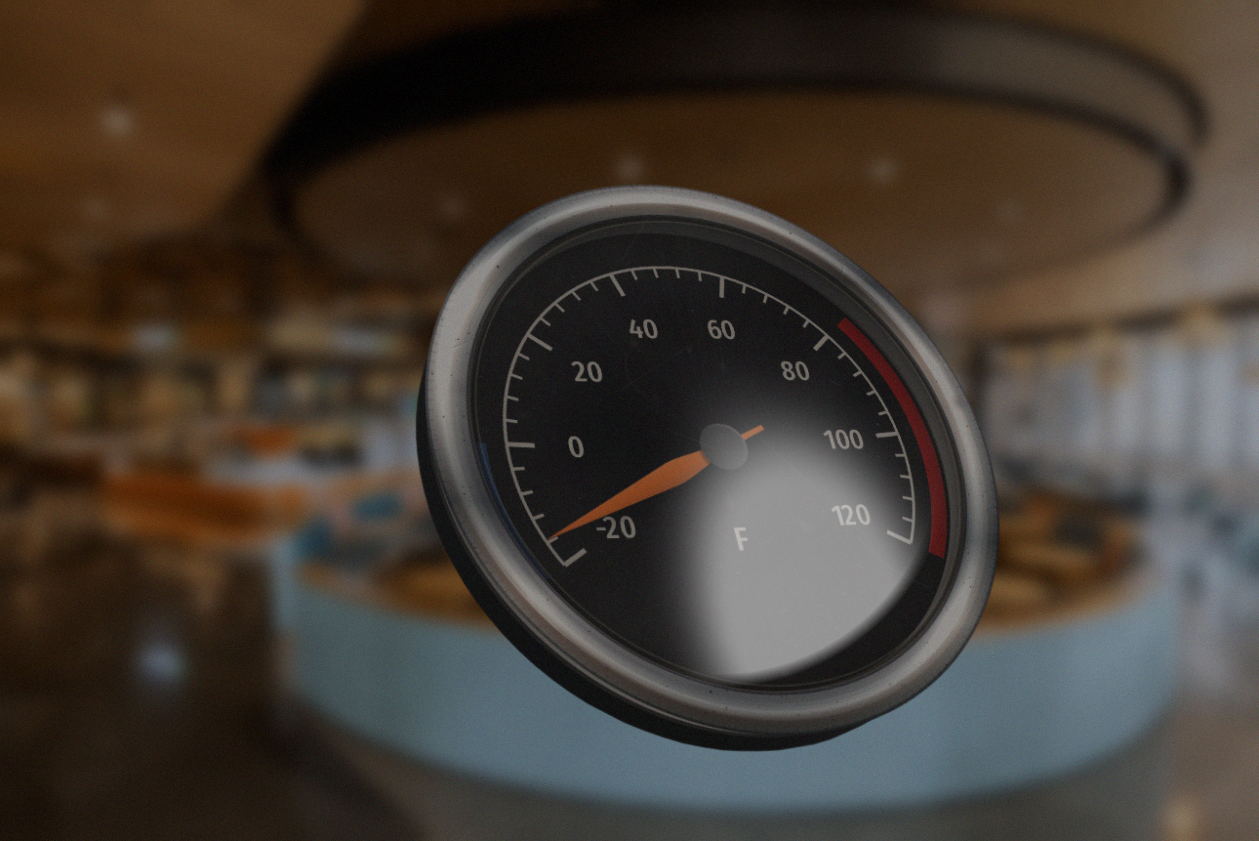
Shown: -16,°F
